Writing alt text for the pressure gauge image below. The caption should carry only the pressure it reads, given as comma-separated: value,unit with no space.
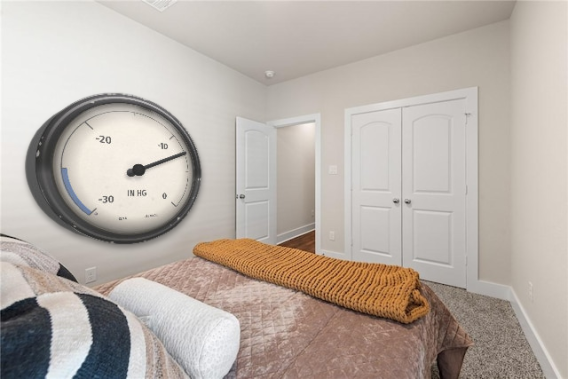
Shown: -7.5,inHg
